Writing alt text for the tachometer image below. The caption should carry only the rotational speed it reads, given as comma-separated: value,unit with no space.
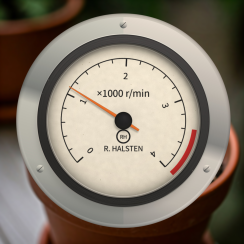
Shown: 1100,rpm
